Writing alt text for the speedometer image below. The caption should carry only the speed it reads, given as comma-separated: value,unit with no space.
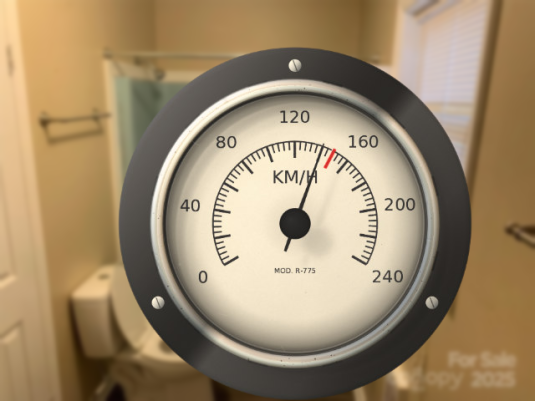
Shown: 140,km/h
